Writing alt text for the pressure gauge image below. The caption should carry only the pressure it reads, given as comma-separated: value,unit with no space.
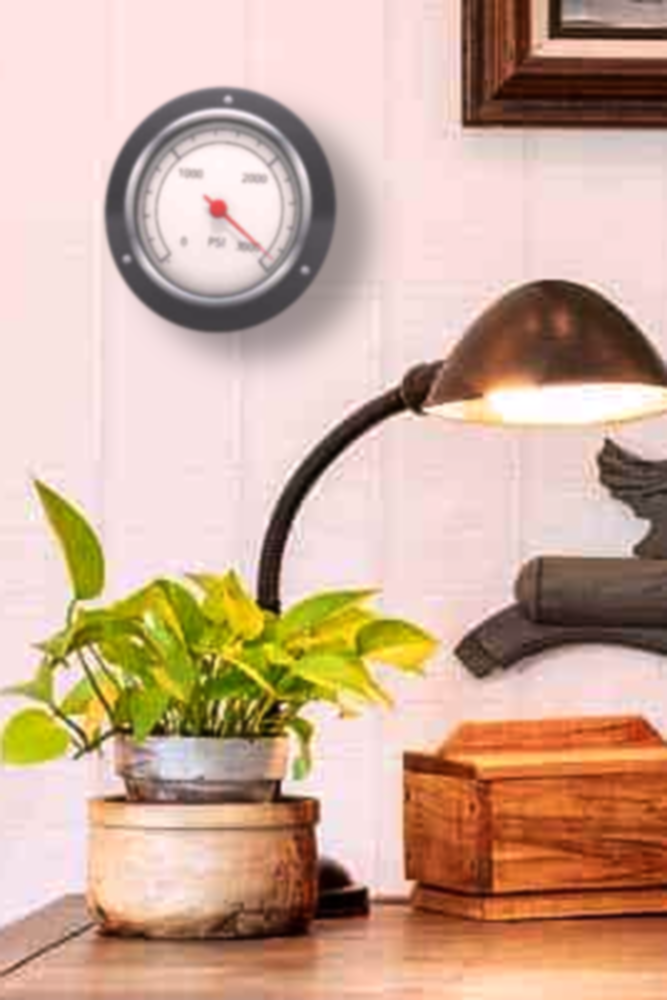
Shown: 2900,psi
